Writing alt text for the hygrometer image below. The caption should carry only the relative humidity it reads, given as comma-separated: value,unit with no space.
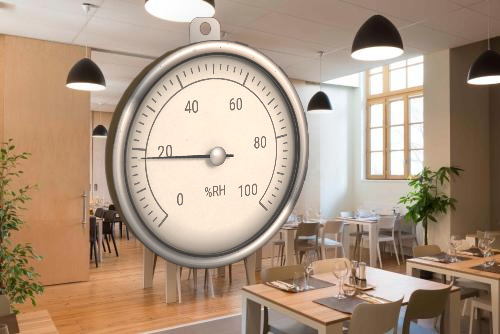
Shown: 18,%
